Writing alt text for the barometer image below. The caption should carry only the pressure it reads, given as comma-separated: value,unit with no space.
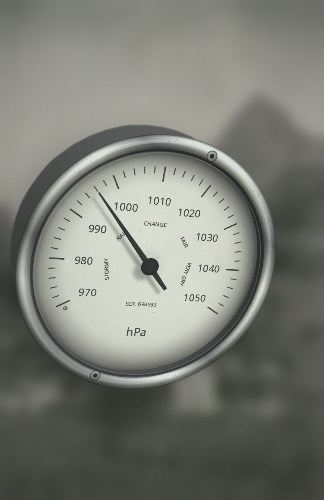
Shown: 996,hPa
